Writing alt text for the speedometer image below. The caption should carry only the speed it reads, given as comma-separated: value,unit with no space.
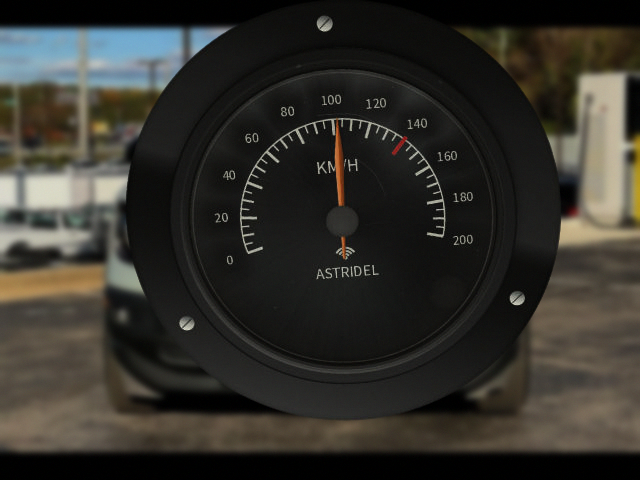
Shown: 102.5,km/h
